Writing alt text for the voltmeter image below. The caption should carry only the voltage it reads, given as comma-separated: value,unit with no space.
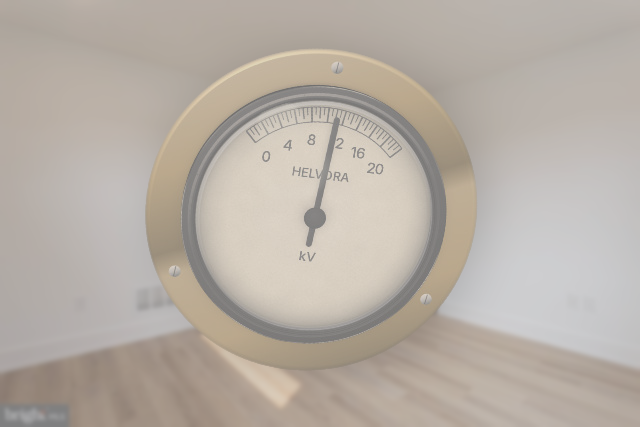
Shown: 11,kV
